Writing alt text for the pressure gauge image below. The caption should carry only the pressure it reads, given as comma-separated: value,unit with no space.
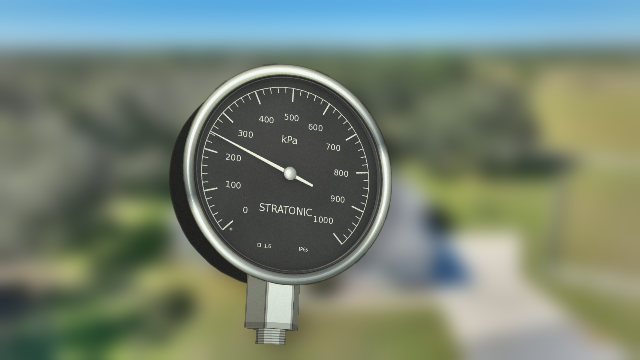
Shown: 240,kPa
